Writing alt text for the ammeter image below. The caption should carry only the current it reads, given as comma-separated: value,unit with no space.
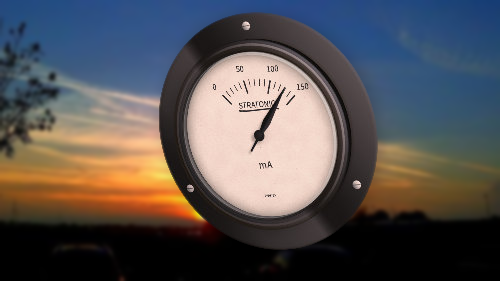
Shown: 130,mA
